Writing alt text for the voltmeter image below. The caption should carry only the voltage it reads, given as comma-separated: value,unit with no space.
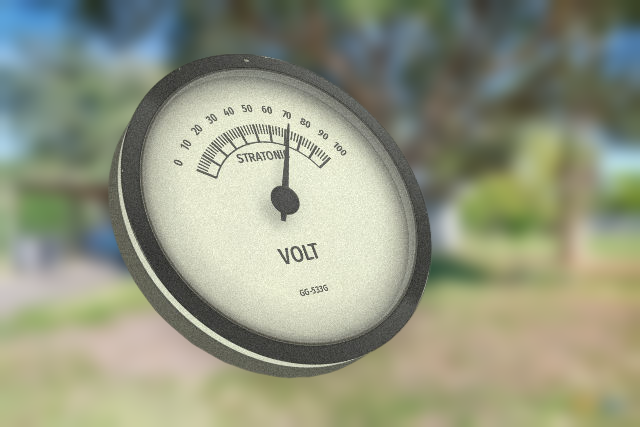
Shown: 70,V
